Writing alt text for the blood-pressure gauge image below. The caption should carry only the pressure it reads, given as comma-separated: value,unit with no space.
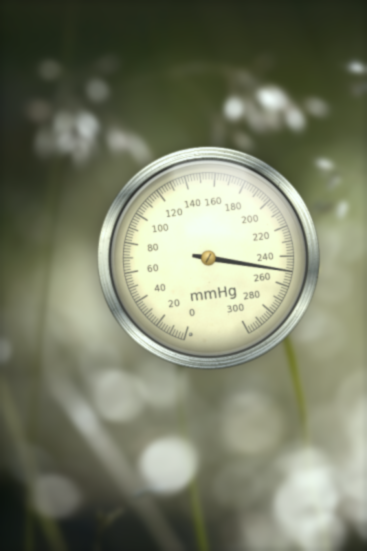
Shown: 250,mmHg
